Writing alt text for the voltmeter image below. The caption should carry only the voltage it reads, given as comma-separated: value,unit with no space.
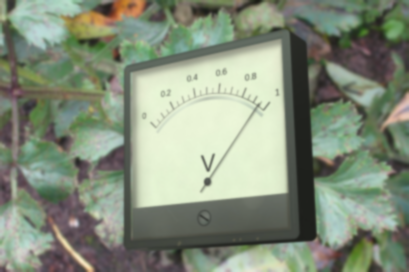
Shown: 0.95,V
